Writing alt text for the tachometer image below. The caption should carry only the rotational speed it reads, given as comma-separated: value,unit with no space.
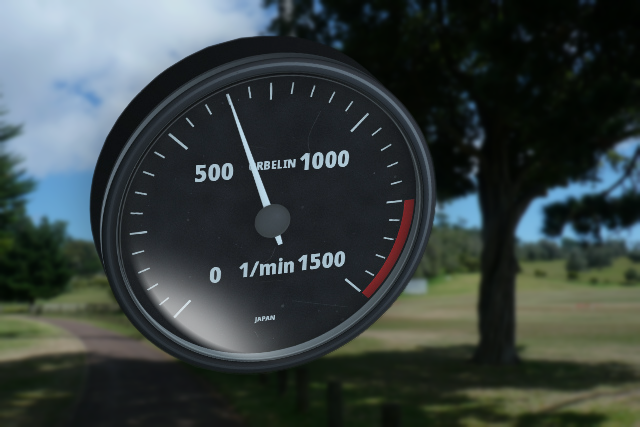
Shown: 650,rpm
